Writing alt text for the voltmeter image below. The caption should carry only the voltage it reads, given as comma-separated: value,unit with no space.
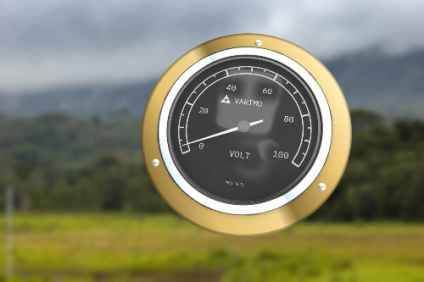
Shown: 2.5,V
